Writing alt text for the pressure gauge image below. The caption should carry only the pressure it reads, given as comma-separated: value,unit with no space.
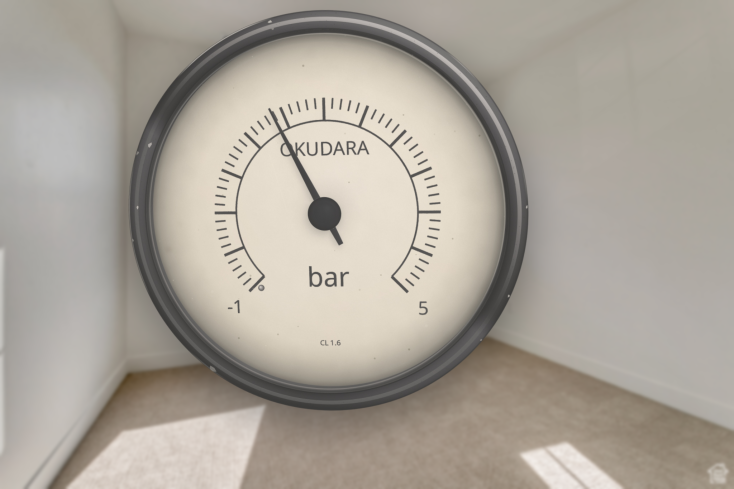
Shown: 1.4,bar
